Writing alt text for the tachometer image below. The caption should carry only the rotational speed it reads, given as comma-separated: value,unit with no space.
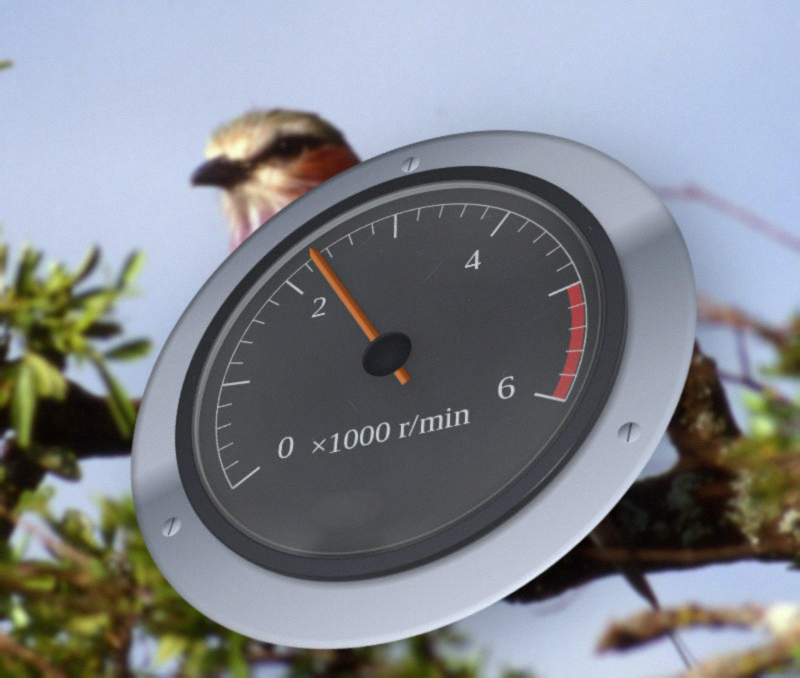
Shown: 2300,rpm
